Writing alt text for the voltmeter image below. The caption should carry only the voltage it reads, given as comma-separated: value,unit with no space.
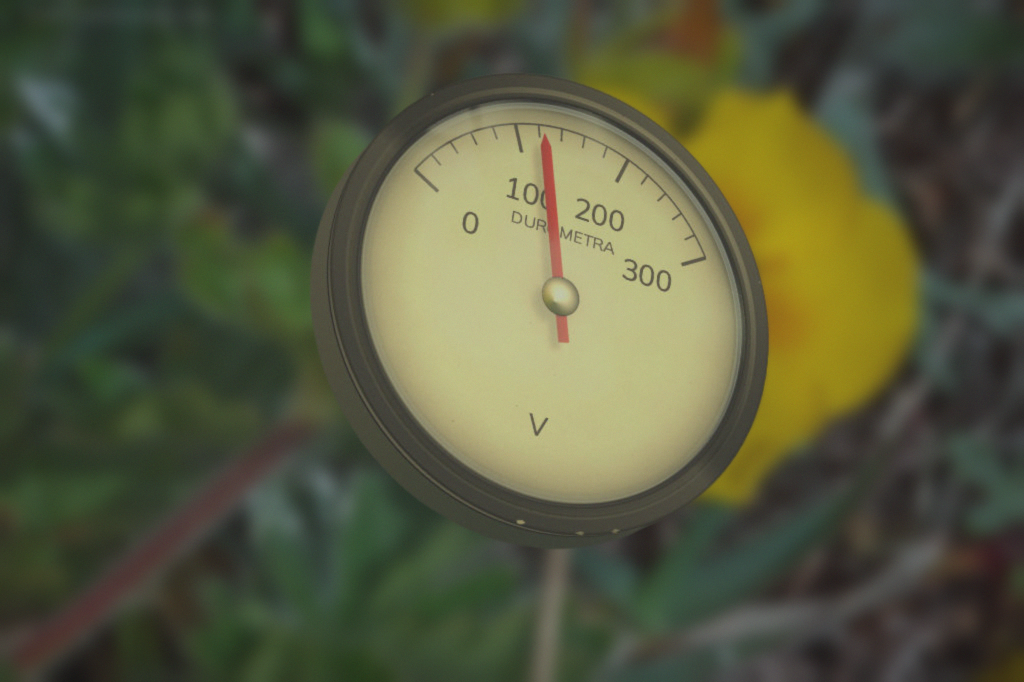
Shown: 120,V
